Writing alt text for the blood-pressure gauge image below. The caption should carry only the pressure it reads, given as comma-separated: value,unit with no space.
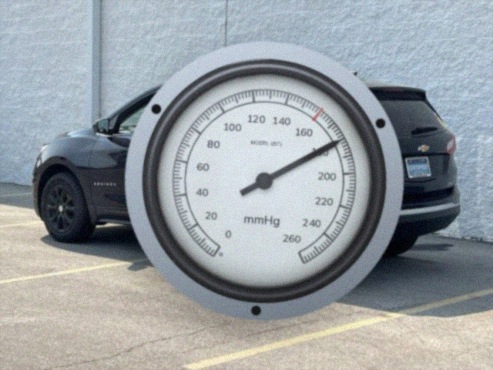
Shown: 180,mmHg
